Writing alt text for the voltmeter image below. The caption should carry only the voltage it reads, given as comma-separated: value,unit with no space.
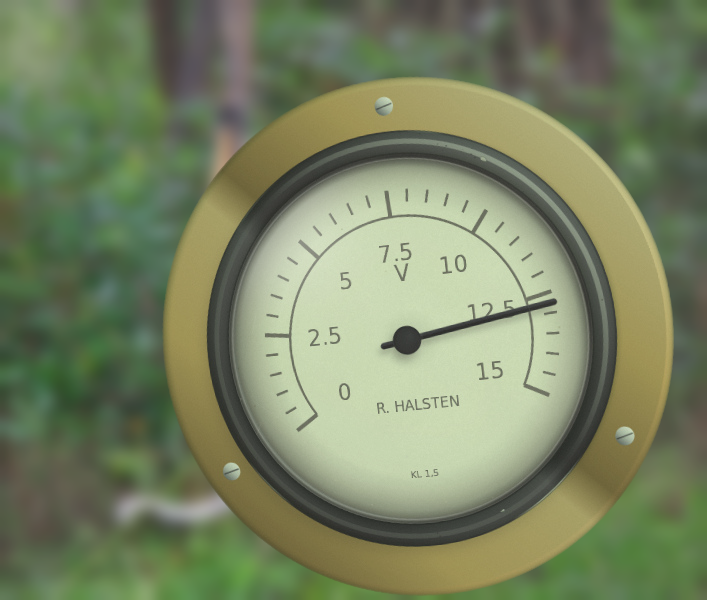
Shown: 12.75,V
